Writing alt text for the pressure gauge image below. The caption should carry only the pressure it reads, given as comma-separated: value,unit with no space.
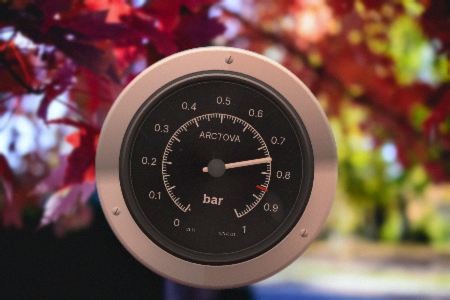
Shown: 0.75,bar
